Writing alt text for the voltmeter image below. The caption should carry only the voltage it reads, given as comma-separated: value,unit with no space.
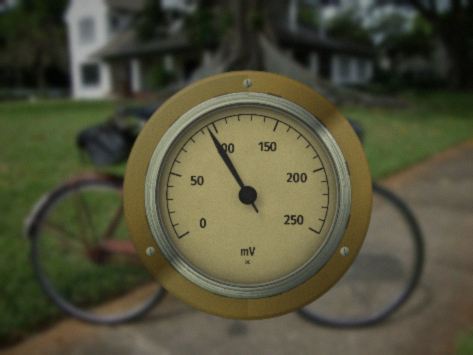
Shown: 95,mV
